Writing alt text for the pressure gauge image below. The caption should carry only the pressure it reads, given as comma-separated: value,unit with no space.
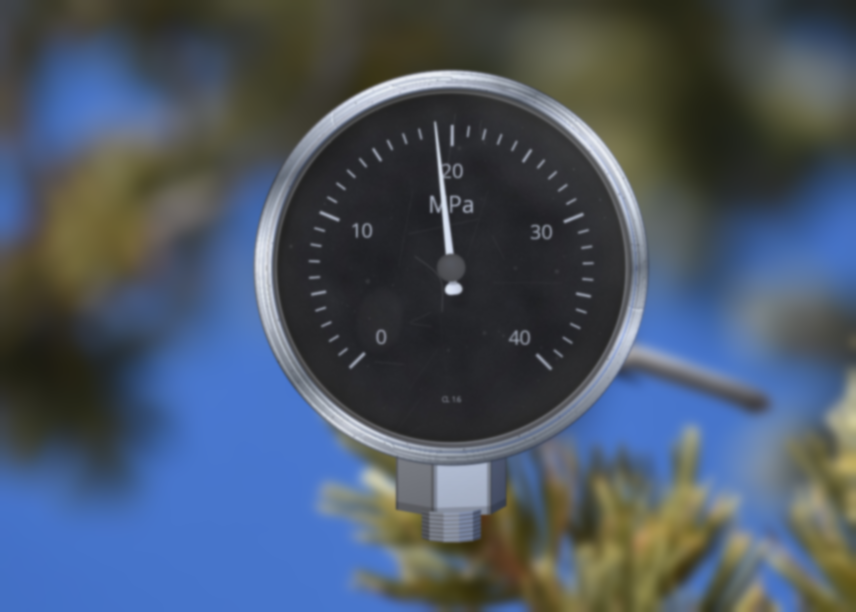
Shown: 19,MPa
